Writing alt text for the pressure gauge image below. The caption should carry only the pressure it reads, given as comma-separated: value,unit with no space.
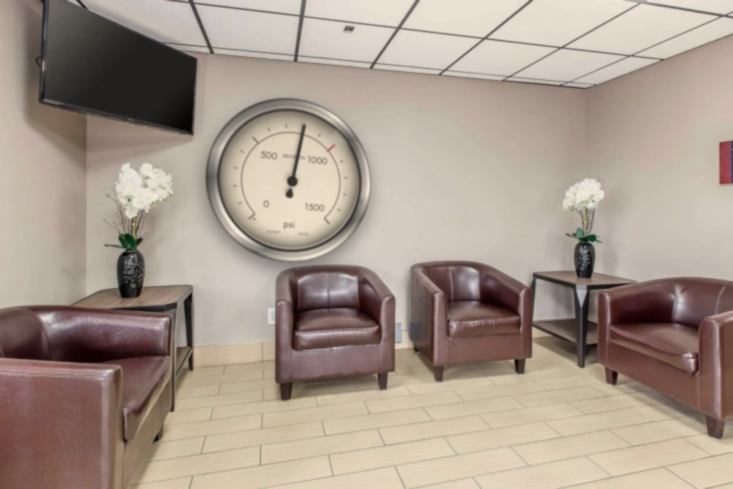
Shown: 800,psi
